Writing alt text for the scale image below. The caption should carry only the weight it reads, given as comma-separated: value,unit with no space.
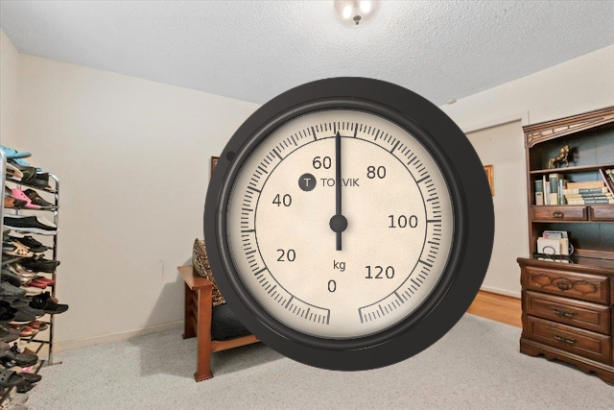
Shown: 66,kg
